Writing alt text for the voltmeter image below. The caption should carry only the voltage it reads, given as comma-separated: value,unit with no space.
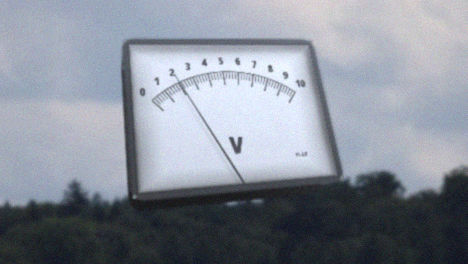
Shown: 2,V
